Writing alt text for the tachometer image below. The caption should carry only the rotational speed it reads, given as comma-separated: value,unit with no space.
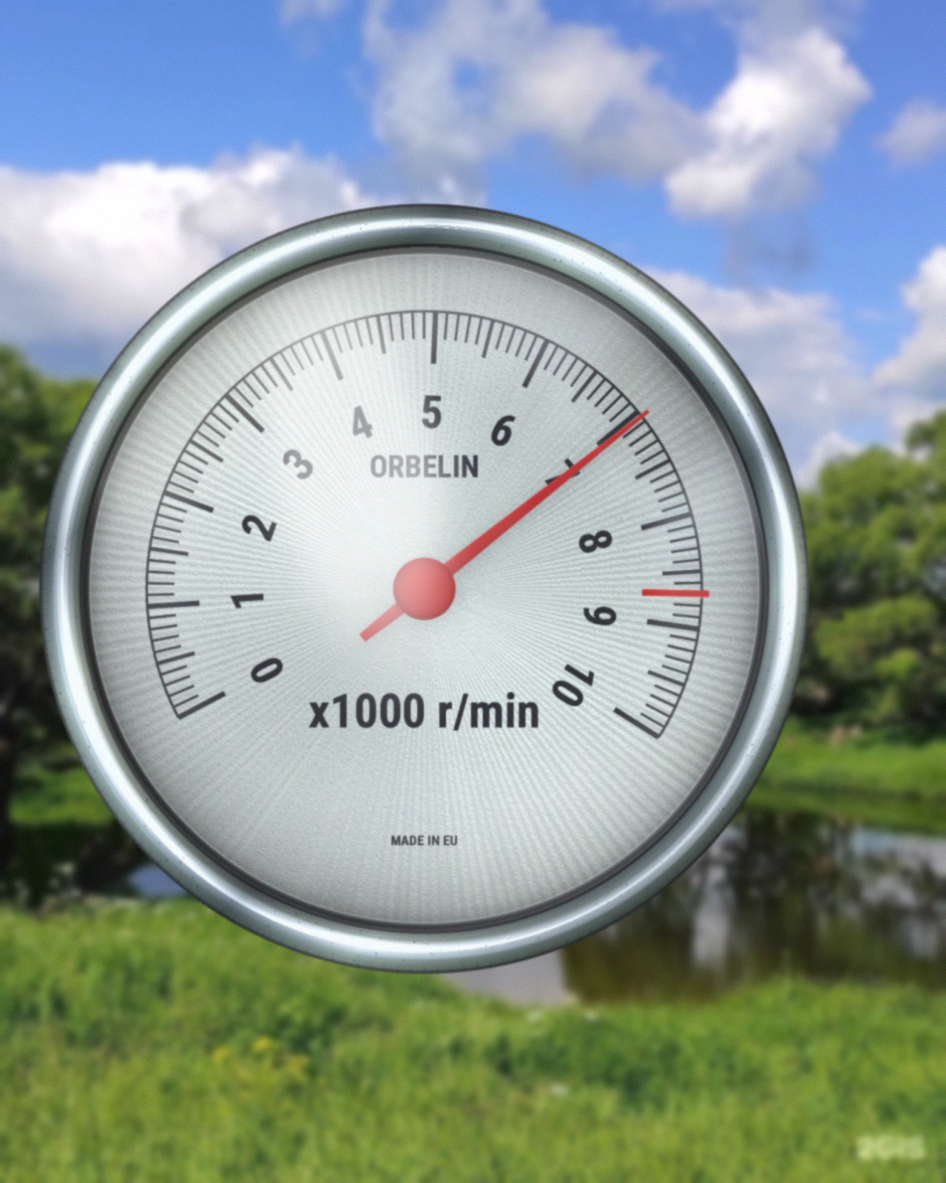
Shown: 7050,rpm
